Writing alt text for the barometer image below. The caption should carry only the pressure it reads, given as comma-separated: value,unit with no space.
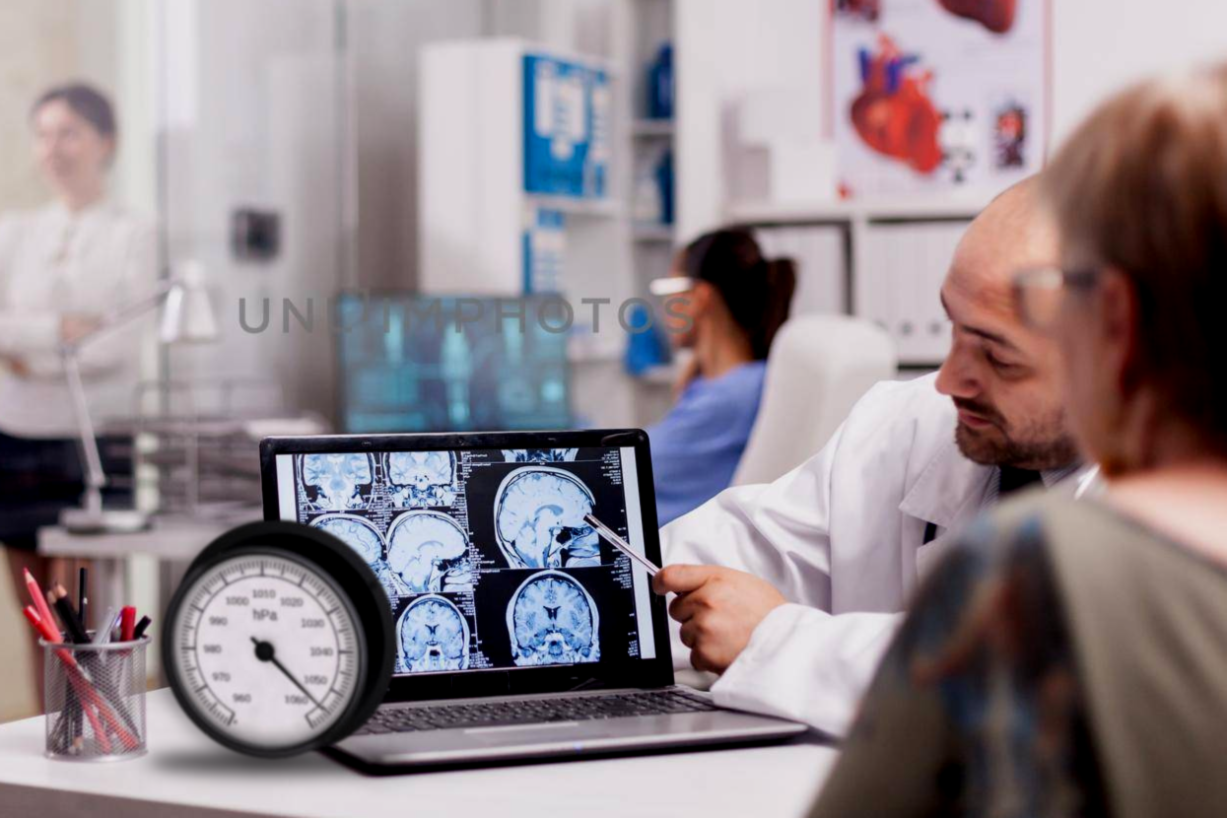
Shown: 1055,hPa
